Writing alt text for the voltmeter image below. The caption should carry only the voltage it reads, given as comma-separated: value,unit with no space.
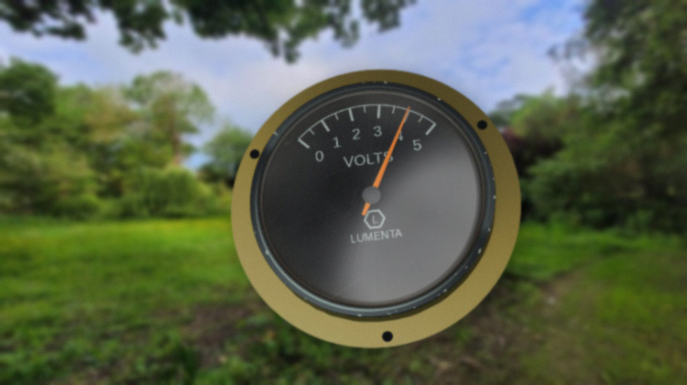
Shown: 4,V
